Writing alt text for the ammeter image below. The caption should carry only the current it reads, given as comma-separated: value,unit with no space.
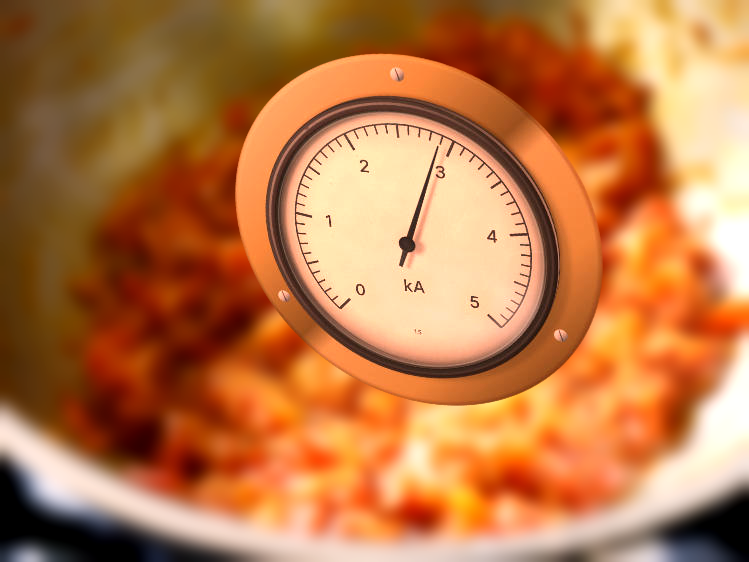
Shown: 2.9,kA
